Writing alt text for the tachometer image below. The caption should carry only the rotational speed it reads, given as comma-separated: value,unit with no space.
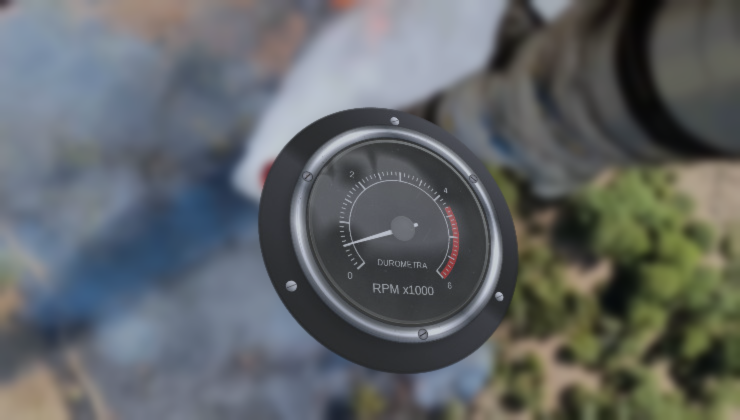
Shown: 500,rpm
